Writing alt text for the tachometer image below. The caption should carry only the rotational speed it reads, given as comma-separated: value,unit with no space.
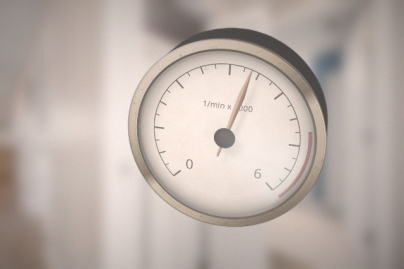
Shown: 3375,rpm
